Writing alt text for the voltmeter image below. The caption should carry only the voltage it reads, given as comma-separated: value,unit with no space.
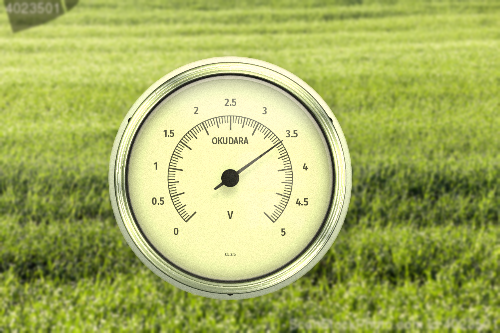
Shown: 3.5,V
